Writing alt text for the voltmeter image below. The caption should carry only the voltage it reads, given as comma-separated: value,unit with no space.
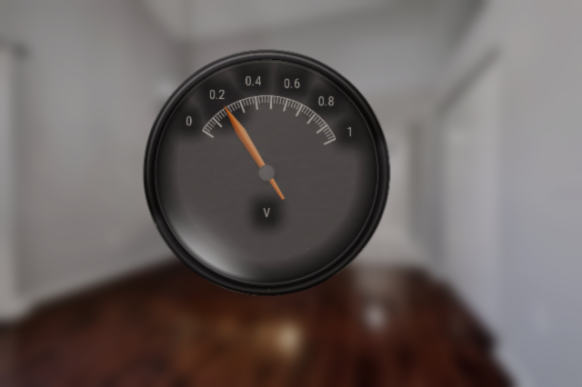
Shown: 0.2,V
